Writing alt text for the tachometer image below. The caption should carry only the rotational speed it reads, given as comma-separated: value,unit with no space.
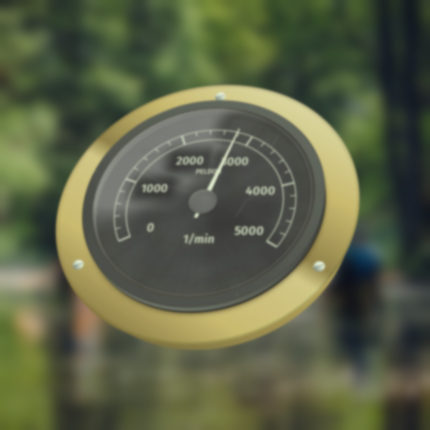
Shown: 2800,rpm
